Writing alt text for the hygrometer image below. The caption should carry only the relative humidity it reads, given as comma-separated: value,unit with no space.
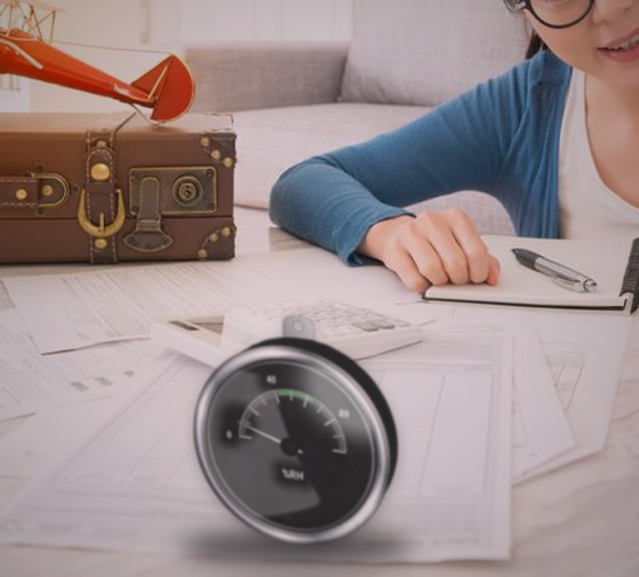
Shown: 10,%
